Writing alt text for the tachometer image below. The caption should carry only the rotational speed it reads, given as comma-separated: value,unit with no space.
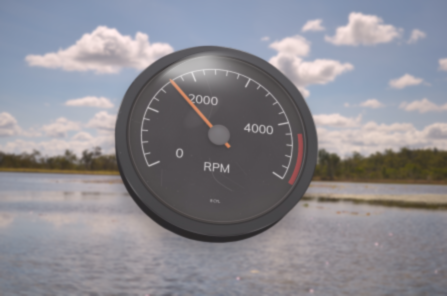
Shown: 1600,rpm
